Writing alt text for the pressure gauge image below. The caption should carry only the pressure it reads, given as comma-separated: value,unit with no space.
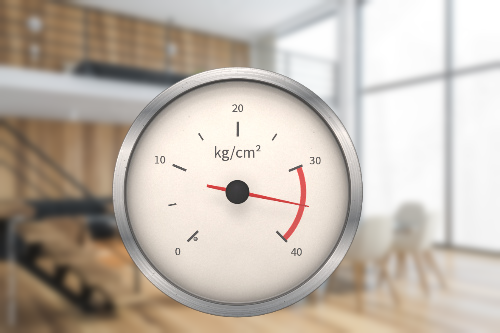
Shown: 35,kg/cm²
